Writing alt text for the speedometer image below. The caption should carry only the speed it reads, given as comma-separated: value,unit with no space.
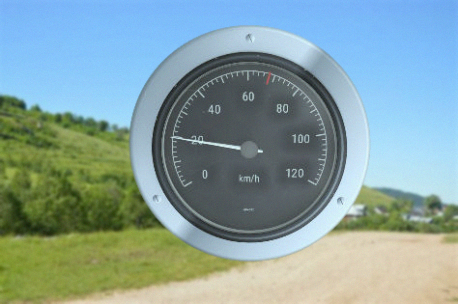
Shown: 20,km/h
